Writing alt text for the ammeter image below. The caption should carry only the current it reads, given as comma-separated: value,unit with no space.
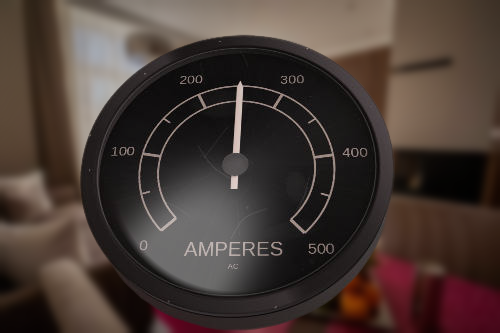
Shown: 250,A
